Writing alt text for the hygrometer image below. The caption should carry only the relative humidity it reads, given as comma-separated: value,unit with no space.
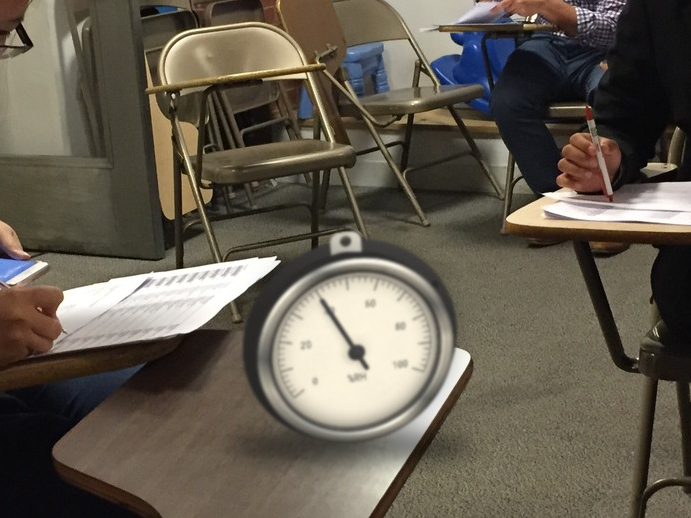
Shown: 40,%
